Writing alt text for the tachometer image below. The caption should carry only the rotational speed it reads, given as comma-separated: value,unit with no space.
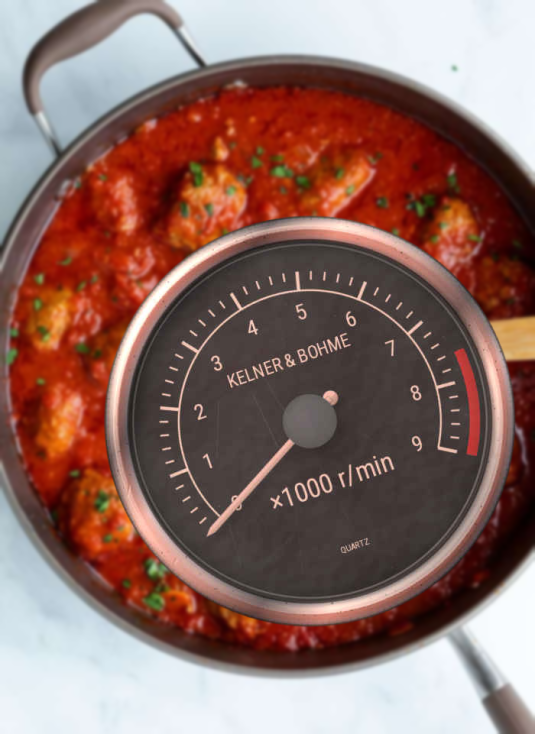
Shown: 0,rpm
